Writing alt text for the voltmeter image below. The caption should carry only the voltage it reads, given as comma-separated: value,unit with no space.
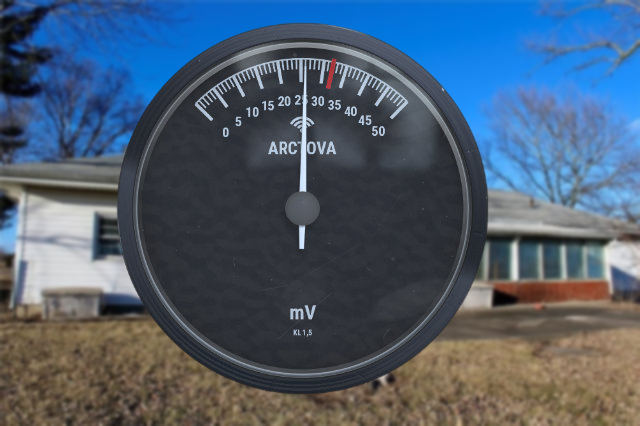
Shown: 26,mV
